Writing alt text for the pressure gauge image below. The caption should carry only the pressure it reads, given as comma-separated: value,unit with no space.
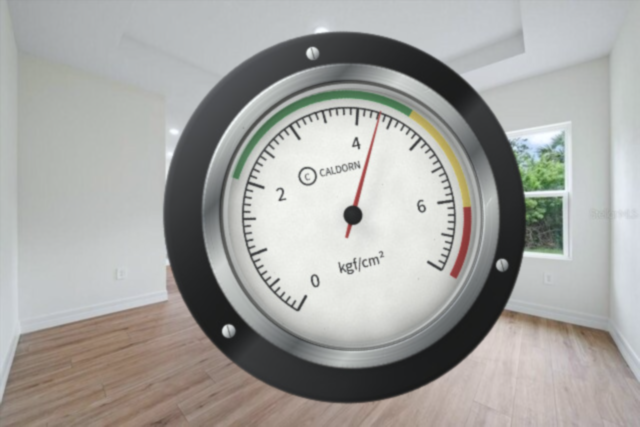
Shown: 4.3,kg/cm²
